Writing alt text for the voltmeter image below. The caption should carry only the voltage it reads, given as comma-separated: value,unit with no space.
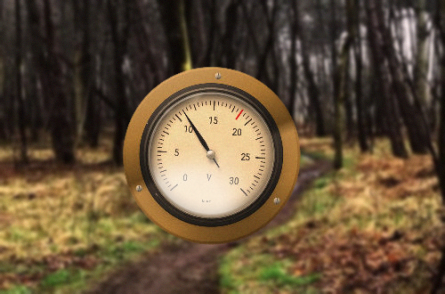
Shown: 11,V
